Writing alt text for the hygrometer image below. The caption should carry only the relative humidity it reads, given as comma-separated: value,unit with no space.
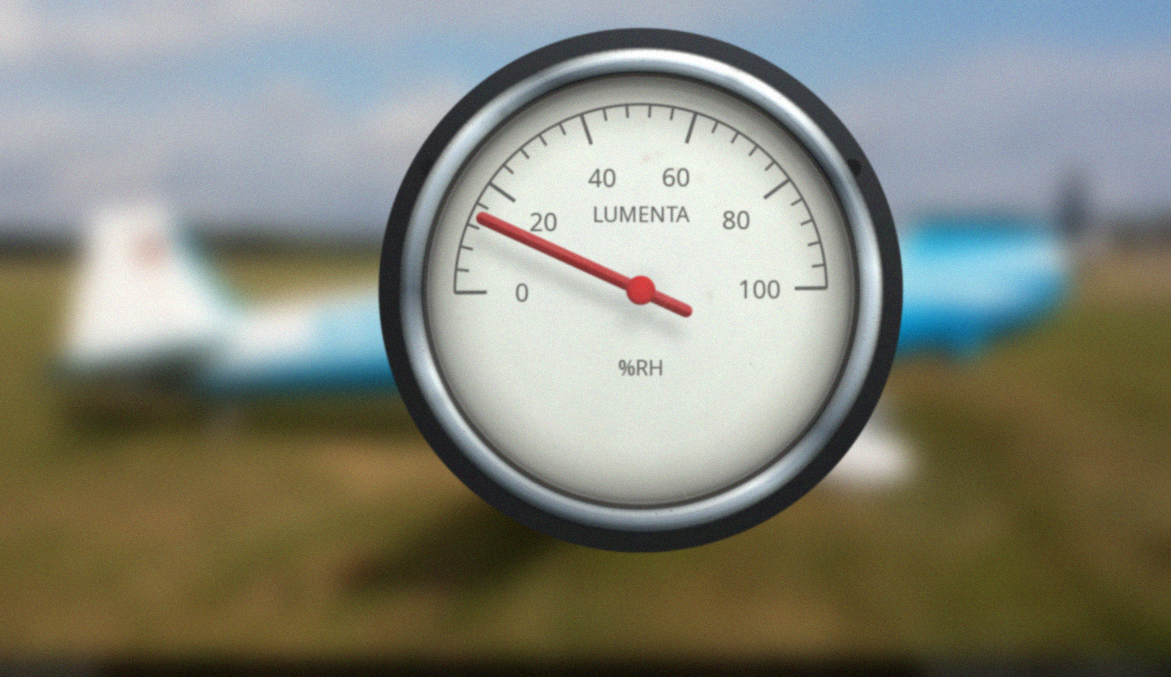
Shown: 14,%
